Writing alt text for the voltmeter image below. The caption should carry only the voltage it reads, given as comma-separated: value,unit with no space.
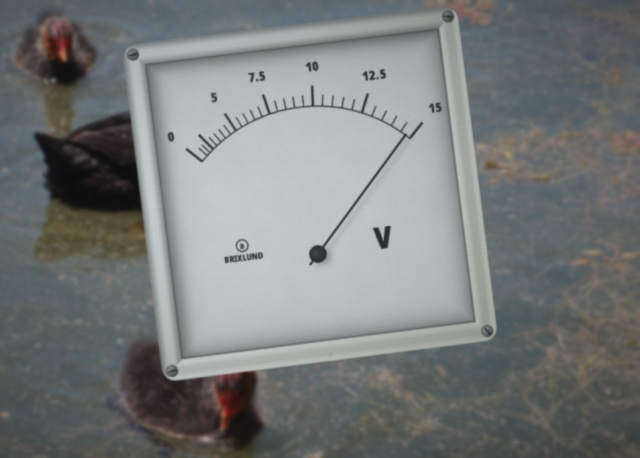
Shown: 14.75,V
